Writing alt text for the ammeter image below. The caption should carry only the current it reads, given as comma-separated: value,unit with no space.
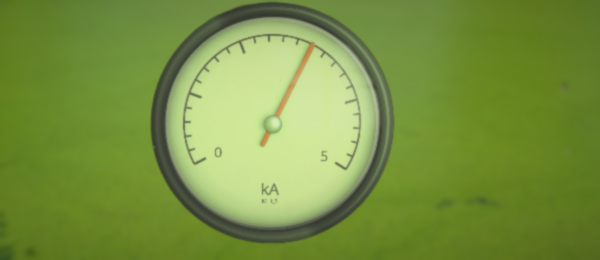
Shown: 3,kA
